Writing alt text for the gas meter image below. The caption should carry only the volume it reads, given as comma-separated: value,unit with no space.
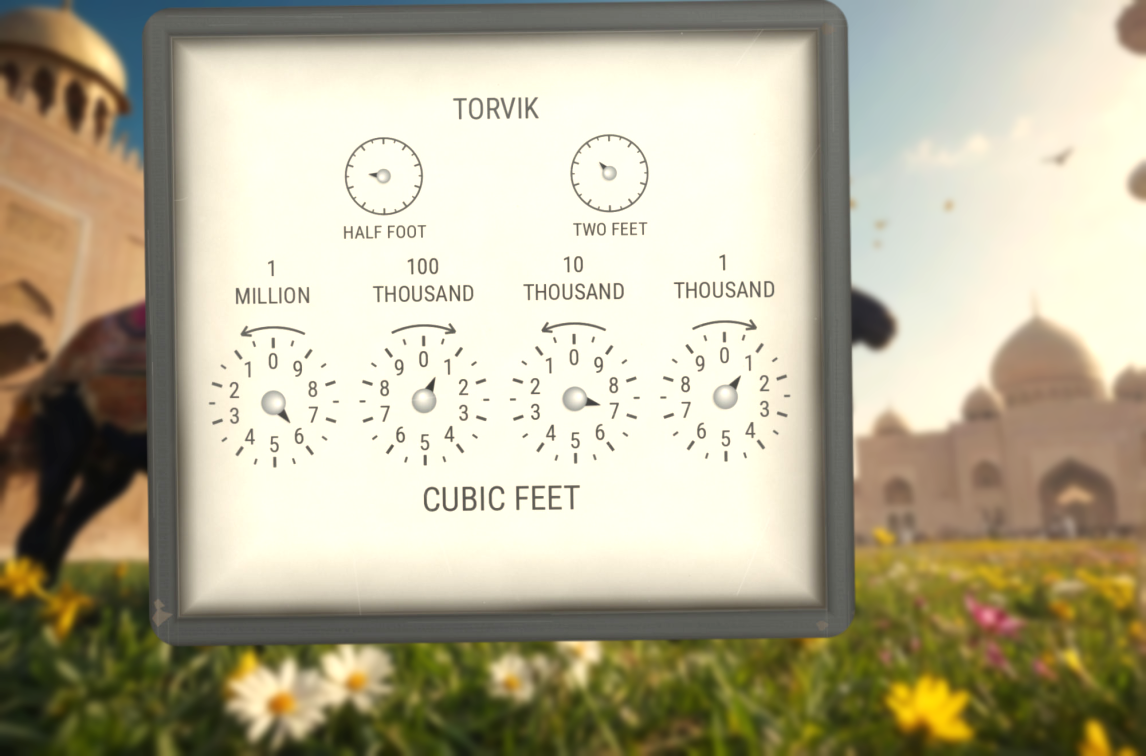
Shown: 607100,ft³
